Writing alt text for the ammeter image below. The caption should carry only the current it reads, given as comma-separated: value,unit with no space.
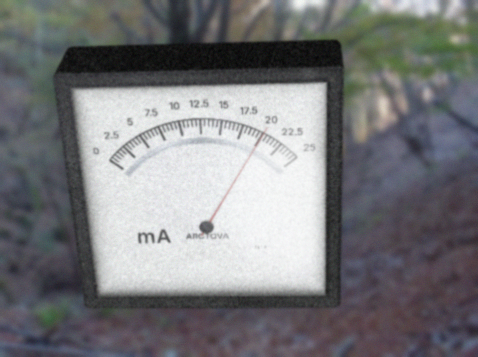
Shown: 20,mA
